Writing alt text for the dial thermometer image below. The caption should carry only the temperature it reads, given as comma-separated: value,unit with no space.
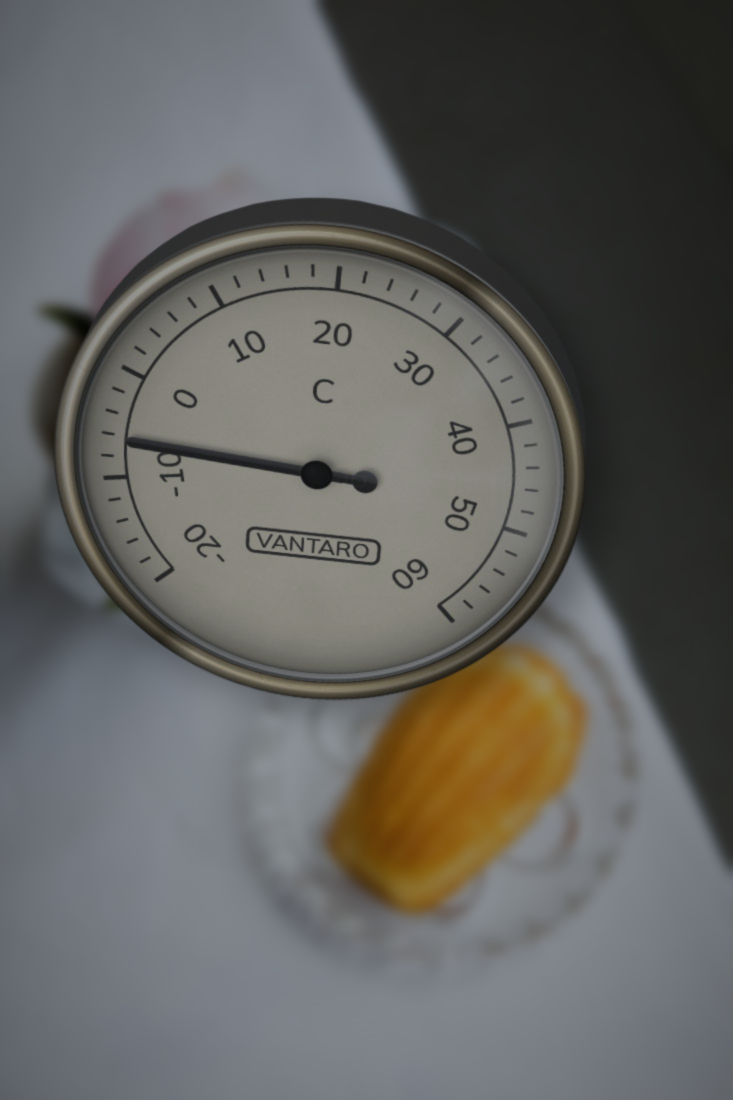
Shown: -6,°C
